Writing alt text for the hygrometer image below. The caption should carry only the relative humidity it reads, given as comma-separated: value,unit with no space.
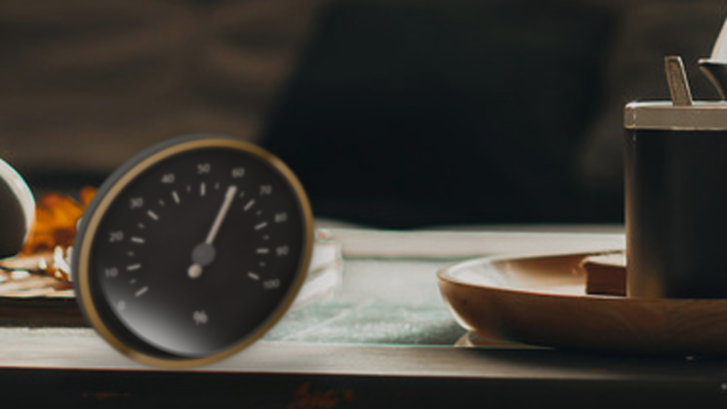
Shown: 60,%
